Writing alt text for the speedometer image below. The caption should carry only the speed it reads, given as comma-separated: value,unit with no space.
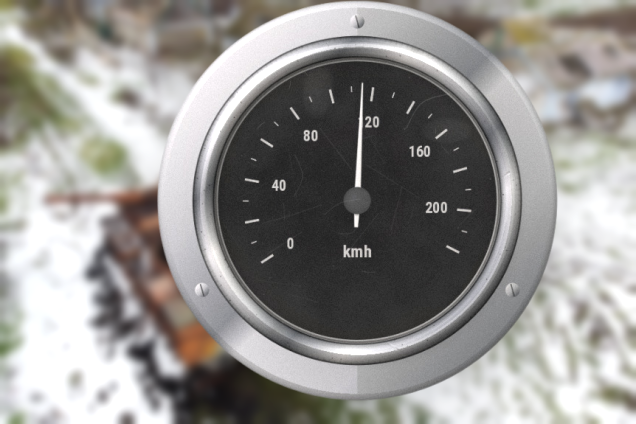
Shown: 115,km/h
